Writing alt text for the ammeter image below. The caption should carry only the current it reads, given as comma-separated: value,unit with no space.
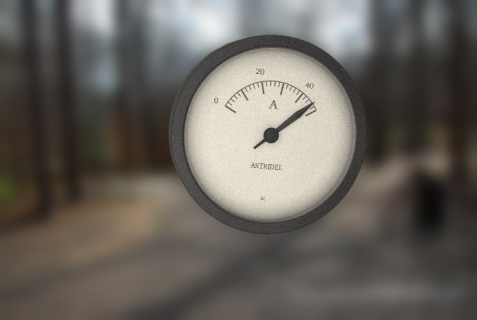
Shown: 46,A
